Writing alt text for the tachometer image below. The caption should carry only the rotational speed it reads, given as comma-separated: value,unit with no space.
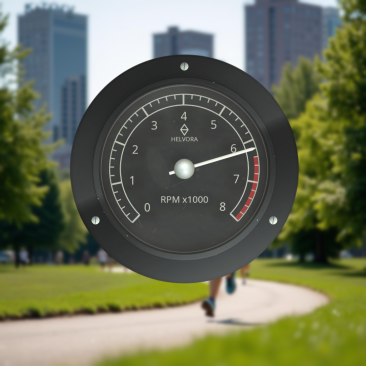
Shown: 6200,rpm
